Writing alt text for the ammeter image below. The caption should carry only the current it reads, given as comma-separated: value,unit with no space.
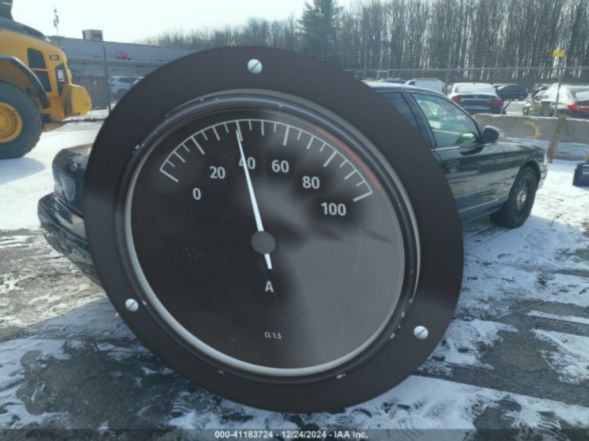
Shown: 40,A
